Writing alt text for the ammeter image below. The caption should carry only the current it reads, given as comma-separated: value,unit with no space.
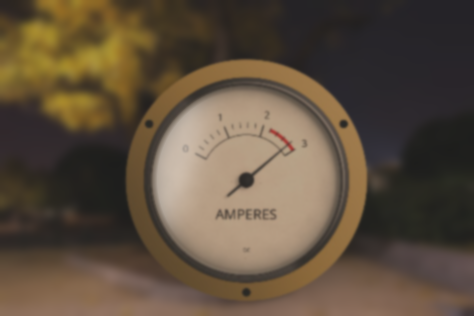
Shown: 2.8,A
